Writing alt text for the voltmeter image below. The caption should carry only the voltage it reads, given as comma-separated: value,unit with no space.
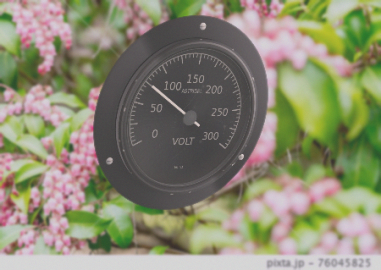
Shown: 75,V
